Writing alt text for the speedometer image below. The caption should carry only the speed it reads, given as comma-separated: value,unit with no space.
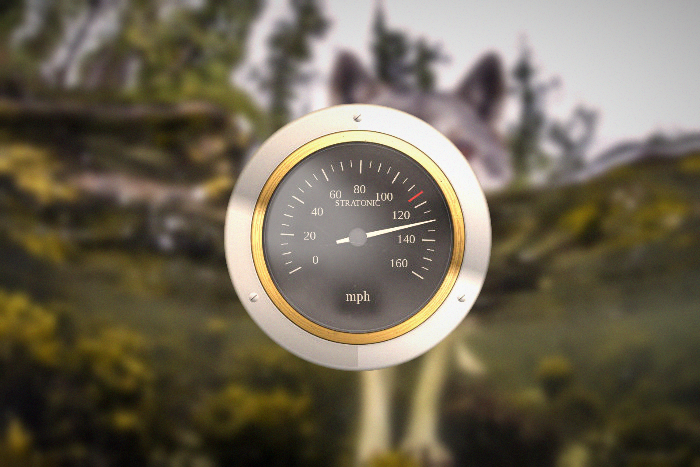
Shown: 130,mph
